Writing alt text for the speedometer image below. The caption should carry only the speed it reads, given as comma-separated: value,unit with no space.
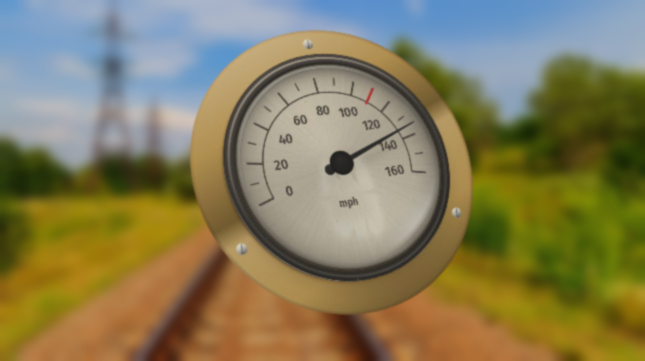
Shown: 135,mph
